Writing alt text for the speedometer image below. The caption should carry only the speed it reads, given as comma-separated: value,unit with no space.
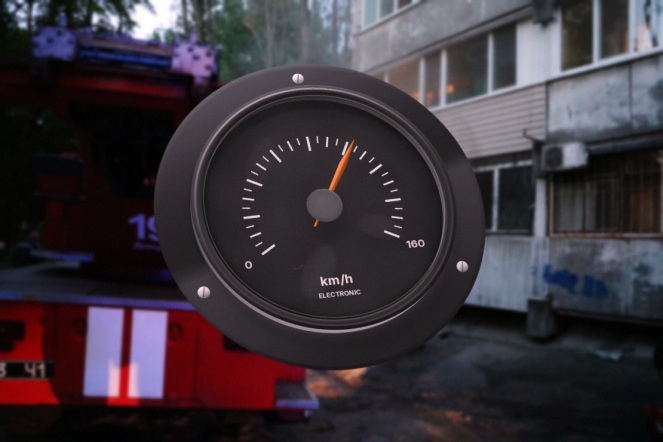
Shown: 102.5,km/h
